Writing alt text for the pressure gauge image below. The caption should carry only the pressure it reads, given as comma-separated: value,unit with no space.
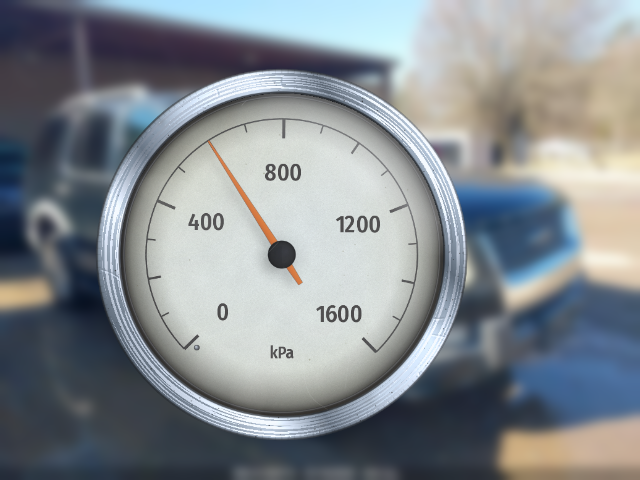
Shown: 600,kPa
